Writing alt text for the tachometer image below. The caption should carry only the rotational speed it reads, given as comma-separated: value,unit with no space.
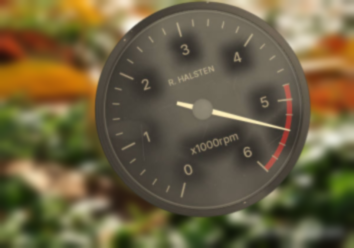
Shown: 5400,rpm
